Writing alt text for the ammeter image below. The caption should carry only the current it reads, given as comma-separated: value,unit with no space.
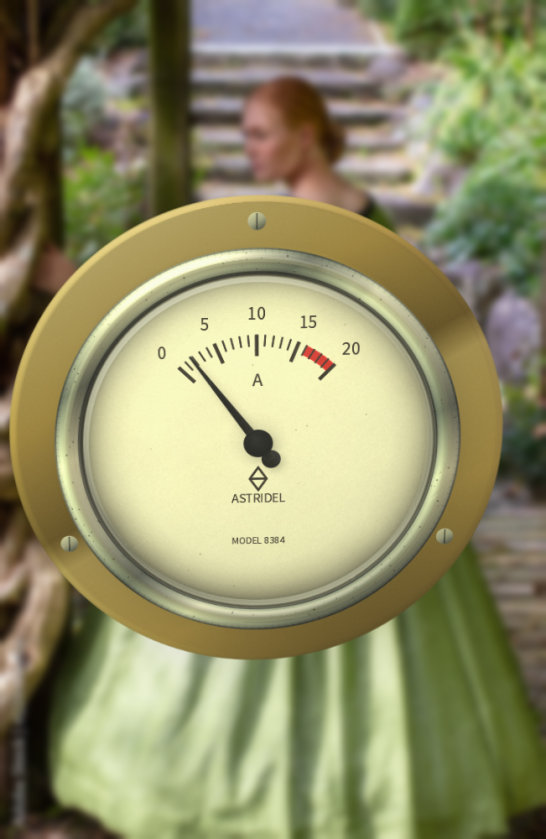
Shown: 2,A
